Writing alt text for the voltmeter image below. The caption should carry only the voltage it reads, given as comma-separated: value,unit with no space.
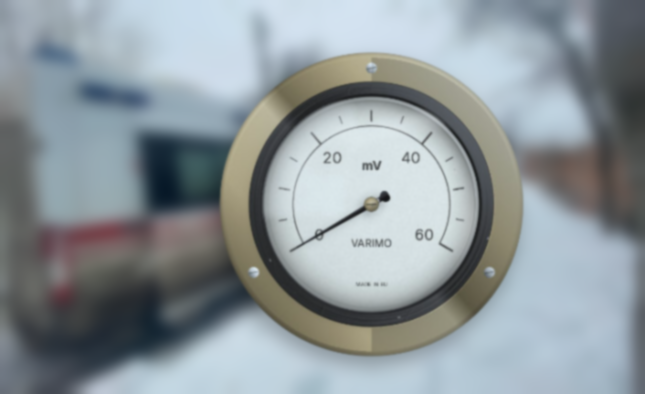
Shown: 0,mV
